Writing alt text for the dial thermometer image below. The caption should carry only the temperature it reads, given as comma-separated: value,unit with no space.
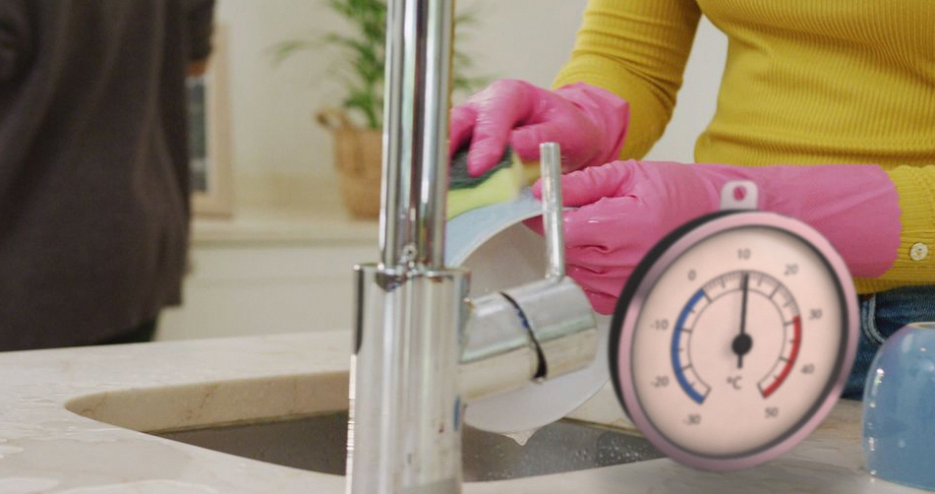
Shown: 10,°C
